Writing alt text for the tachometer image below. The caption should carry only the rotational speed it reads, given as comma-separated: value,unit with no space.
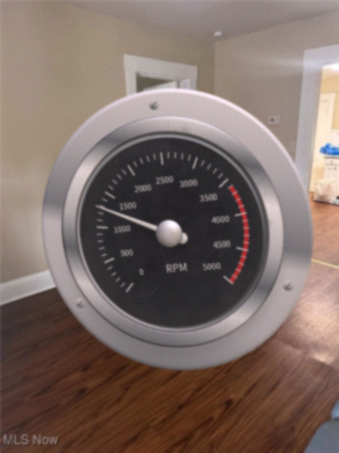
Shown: 1300,rpm
